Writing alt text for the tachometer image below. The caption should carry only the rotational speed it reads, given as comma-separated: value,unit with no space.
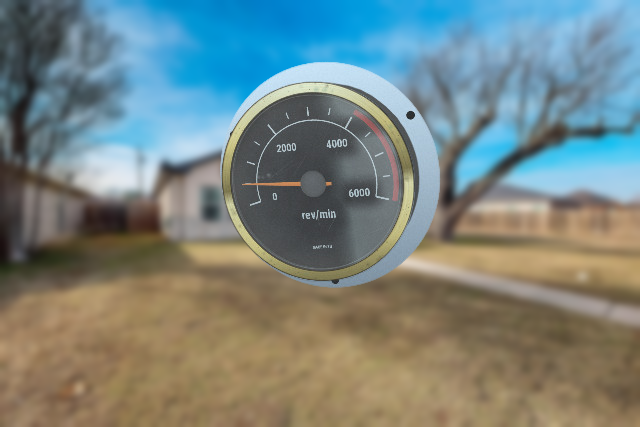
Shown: 500,rpm
